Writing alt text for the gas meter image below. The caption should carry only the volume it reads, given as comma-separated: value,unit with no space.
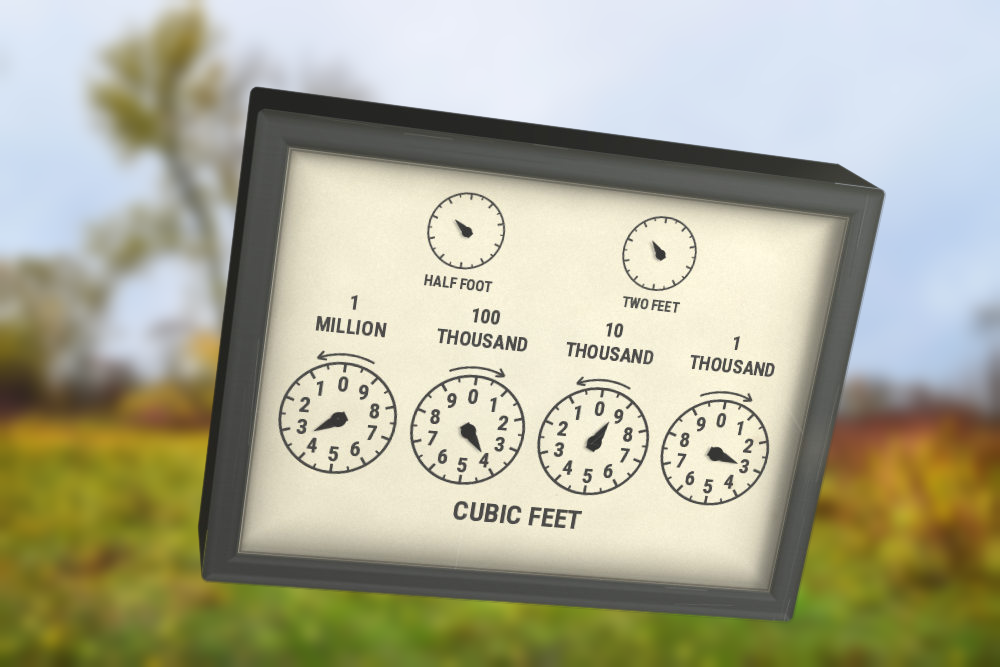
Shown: 339300,ft³
